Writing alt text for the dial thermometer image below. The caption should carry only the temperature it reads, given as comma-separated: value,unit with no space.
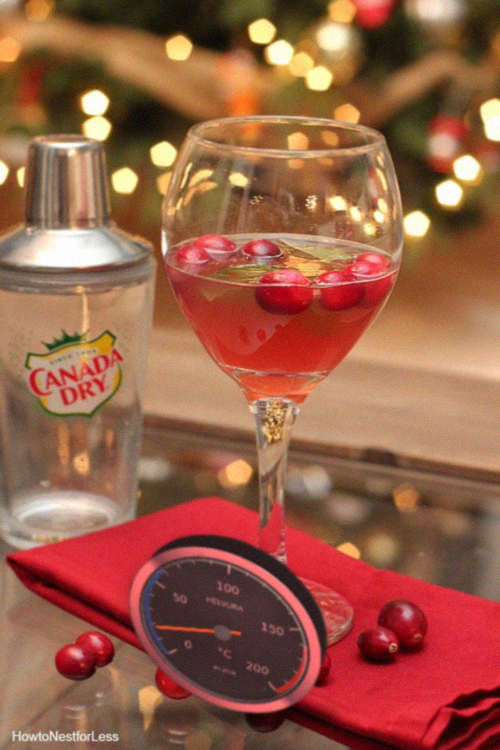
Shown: 20,°C
